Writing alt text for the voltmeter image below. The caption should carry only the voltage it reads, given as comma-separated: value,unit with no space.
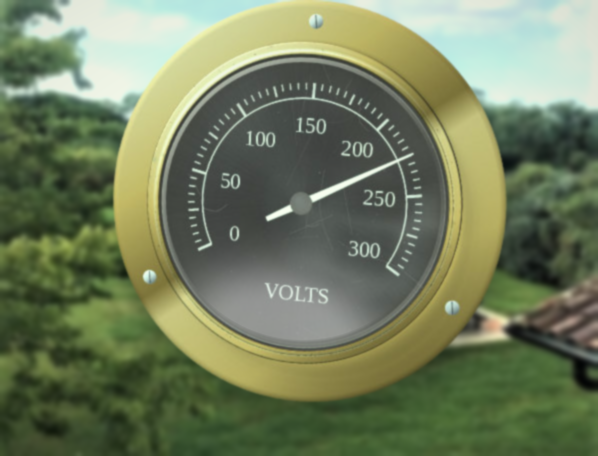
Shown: 225,V
